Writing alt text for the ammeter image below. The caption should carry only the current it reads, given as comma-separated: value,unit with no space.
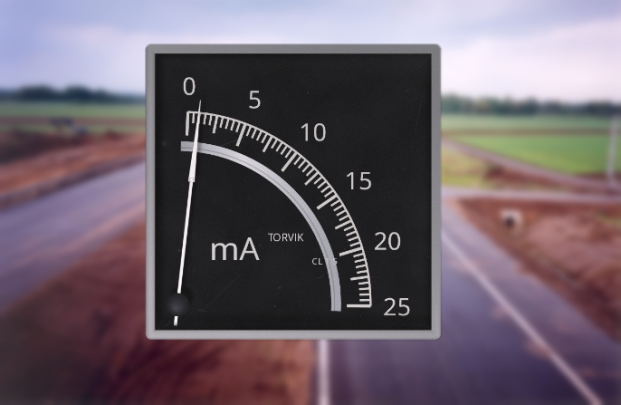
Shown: 1,mA
